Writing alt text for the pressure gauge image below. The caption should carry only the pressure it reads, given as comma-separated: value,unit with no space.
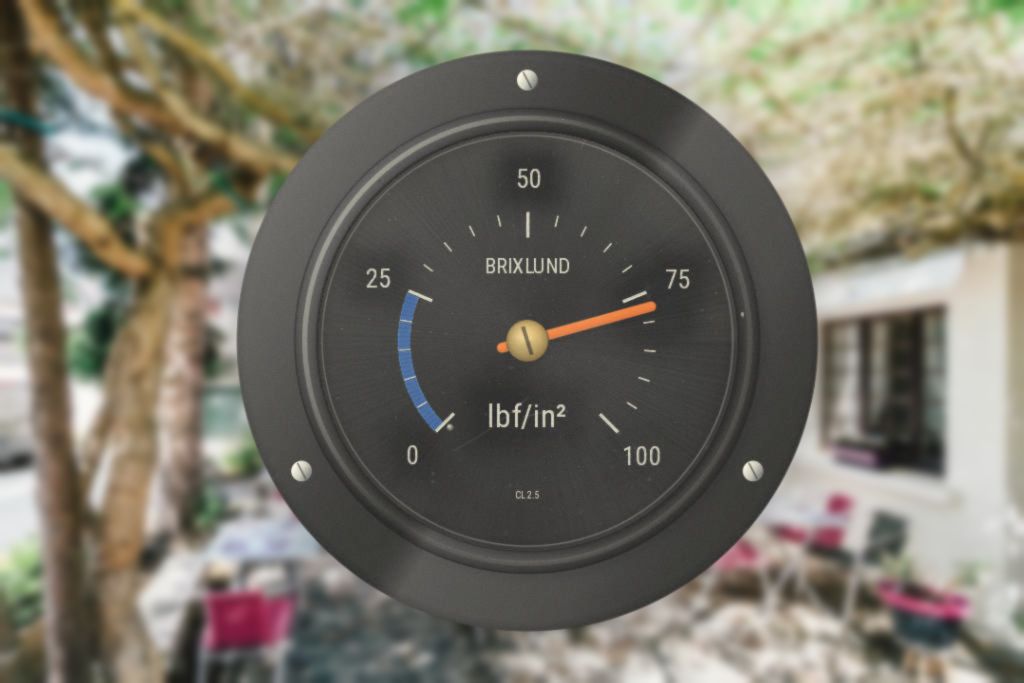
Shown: 77.5,psi
